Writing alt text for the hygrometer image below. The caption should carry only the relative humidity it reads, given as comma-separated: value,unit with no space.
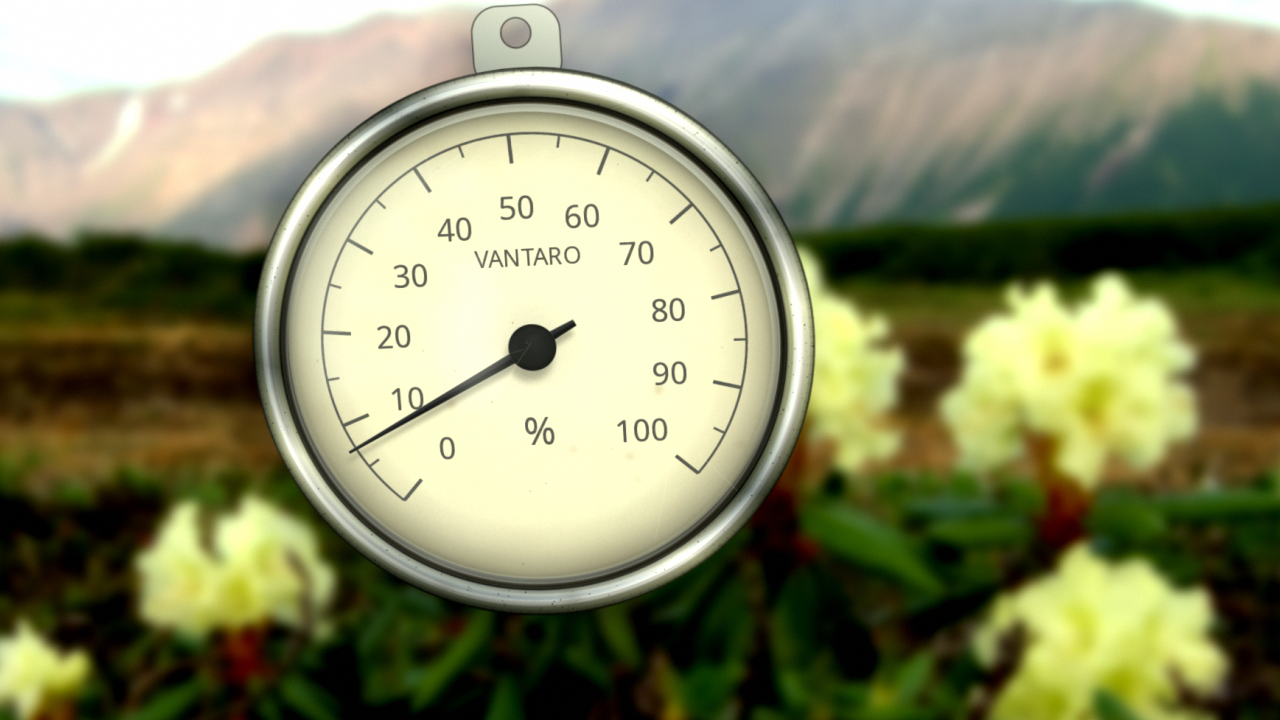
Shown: 7.5,%
